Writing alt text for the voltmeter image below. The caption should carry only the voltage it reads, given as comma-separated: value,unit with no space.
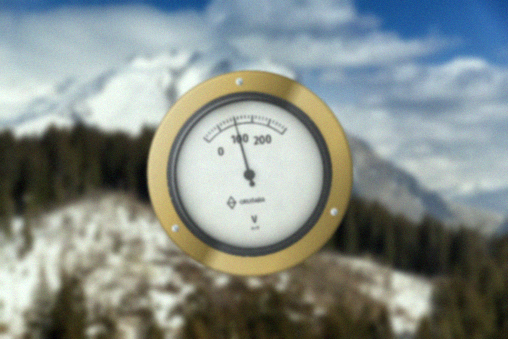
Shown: 100,V
